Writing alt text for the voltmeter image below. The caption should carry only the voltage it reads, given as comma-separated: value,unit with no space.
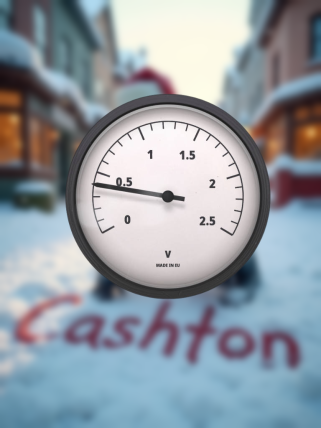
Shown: 0.4,V
